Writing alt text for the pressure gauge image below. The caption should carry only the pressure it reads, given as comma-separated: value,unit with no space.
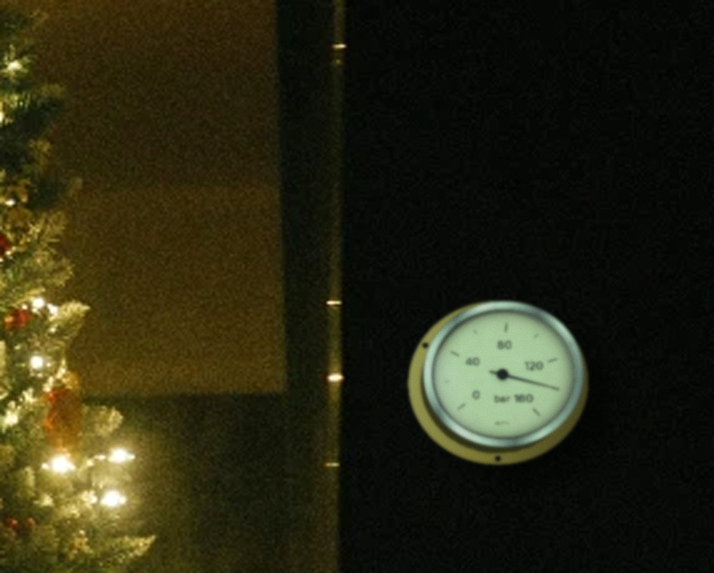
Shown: 140,bar
